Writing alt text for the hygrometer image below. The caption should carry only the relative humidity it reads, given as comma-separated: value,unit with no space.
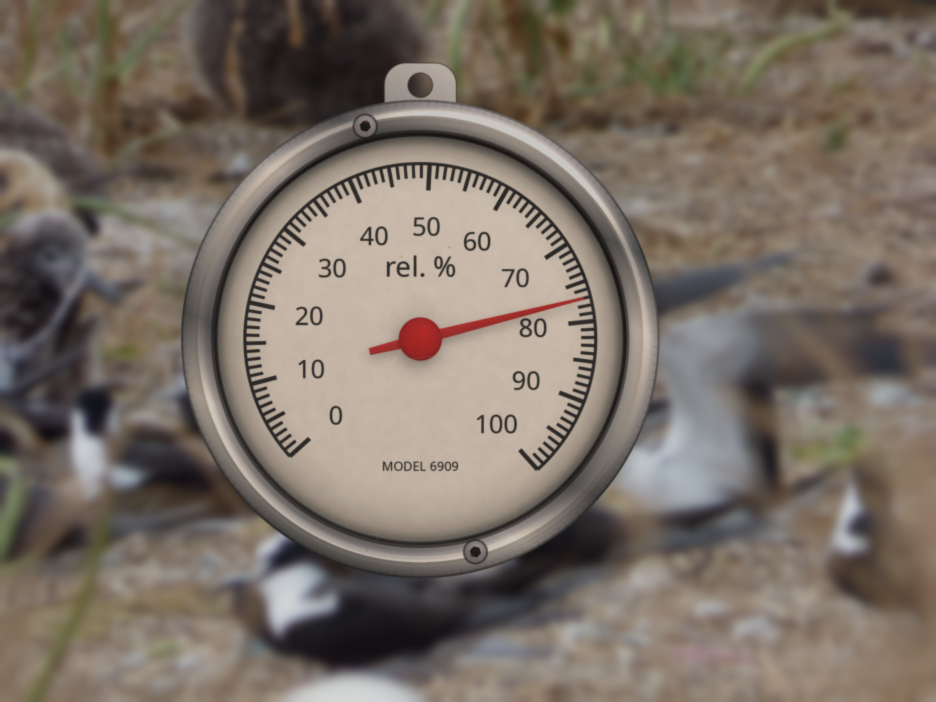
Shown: 77,%
